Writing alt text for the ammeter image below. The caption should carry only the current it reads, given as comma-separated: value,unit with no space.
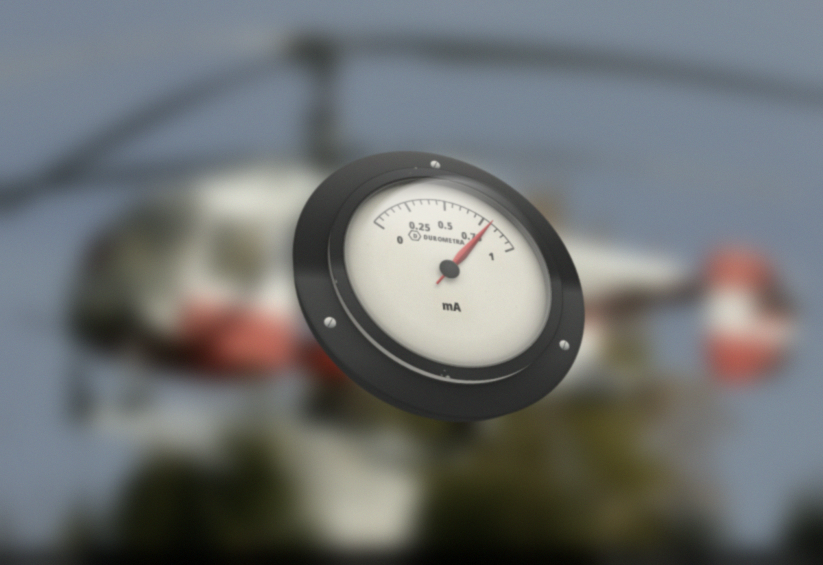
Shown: 0.8,mA
